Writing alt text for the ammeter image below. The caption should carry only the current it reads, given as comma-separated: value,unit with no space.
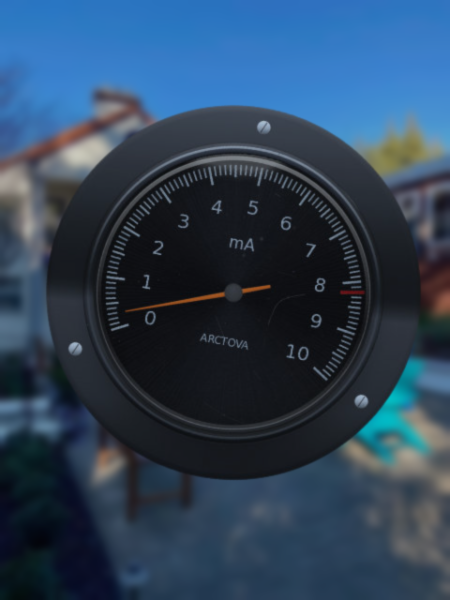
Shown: 0.3,mA
